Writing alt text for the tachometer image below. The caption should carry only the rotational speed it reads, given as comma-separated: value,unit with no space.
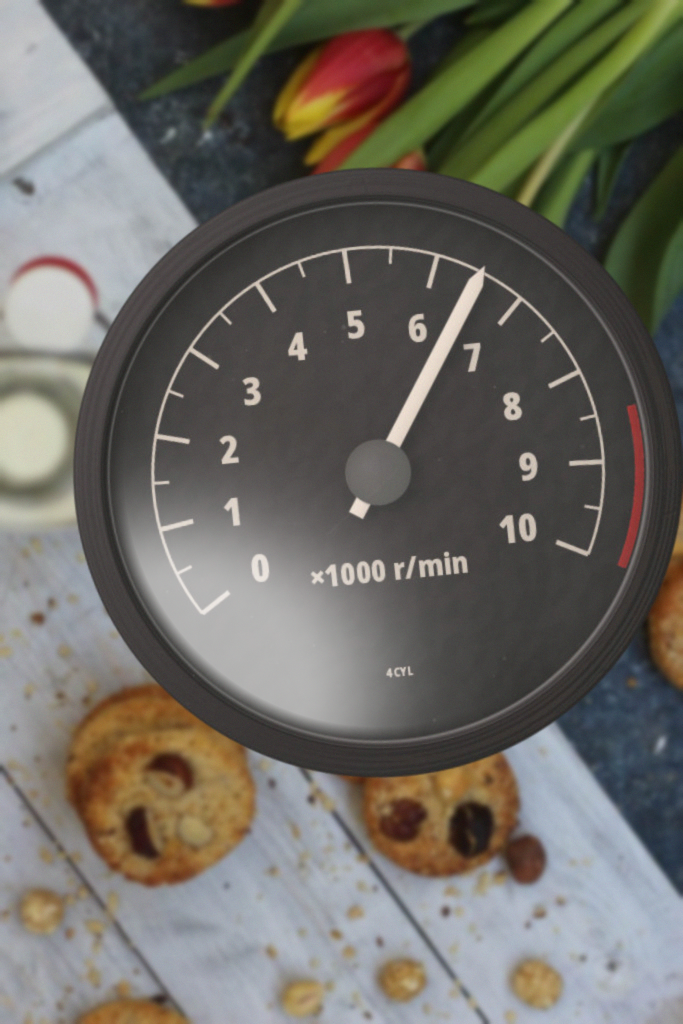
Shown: 6500,rpm
